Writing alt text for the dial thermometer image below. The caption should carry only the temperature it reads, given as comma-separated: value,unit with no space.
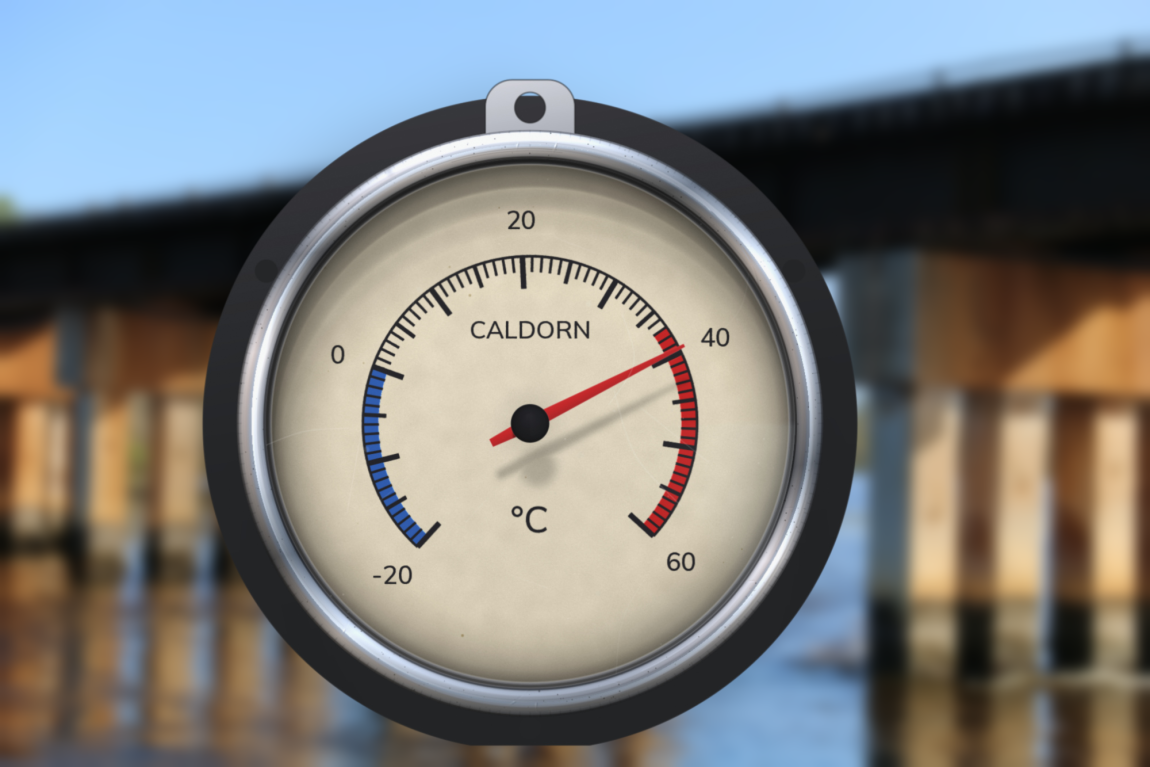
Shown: 39.5,°C
